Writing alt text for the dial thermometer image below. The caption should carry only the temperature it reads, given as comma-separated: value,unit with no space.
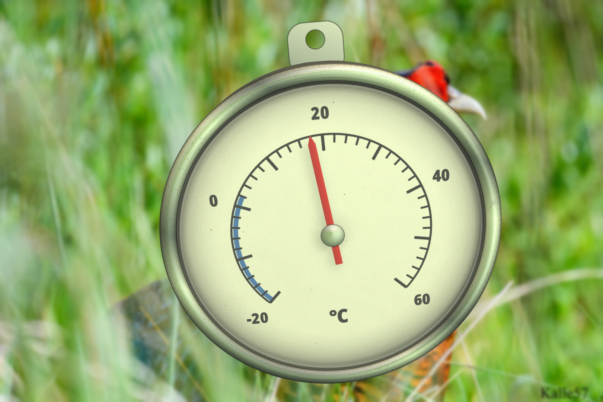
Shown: 18,°C
